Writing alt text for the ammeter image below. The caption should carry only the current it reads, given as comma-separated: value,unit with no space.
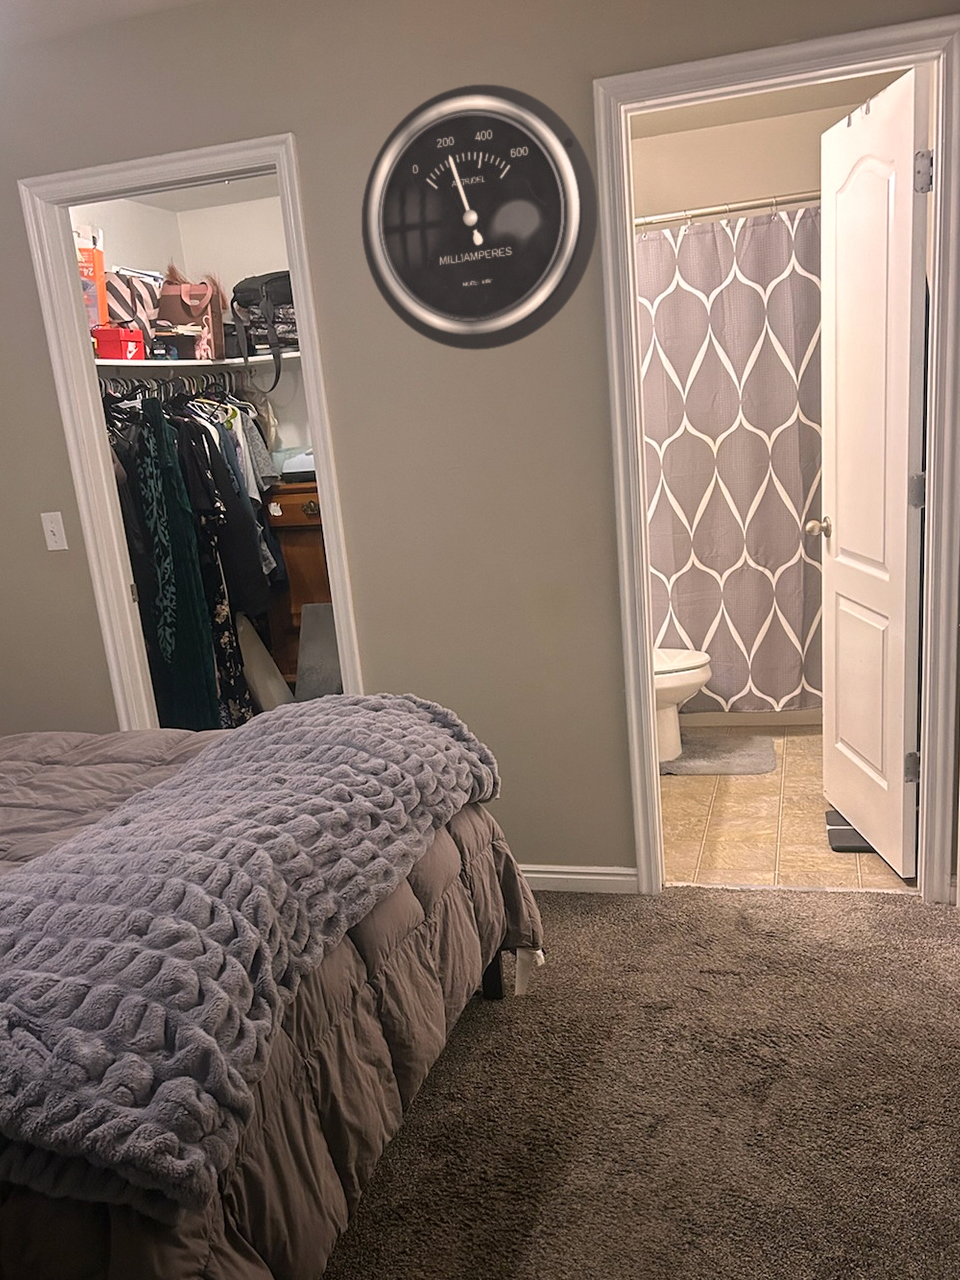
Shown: 200,mA
